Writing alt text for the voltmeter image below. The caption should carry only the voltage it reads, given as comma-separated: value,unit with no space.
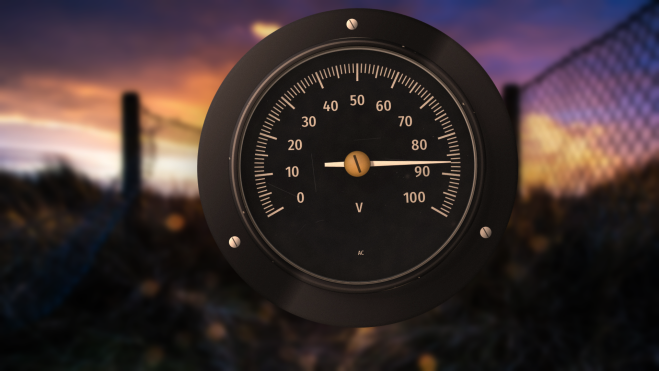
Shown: 87,V
